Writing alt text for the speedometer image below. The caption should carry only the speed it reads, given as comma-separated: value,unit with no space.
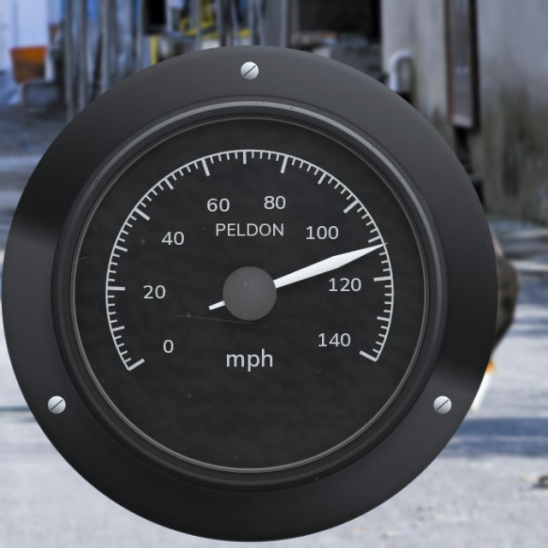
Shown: 112,mph
